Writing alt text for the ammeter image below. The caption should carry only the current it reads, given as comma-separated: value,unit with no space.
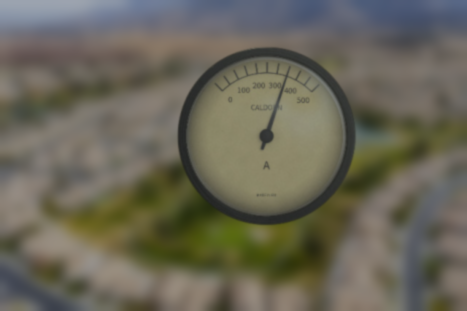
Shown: 350,A
